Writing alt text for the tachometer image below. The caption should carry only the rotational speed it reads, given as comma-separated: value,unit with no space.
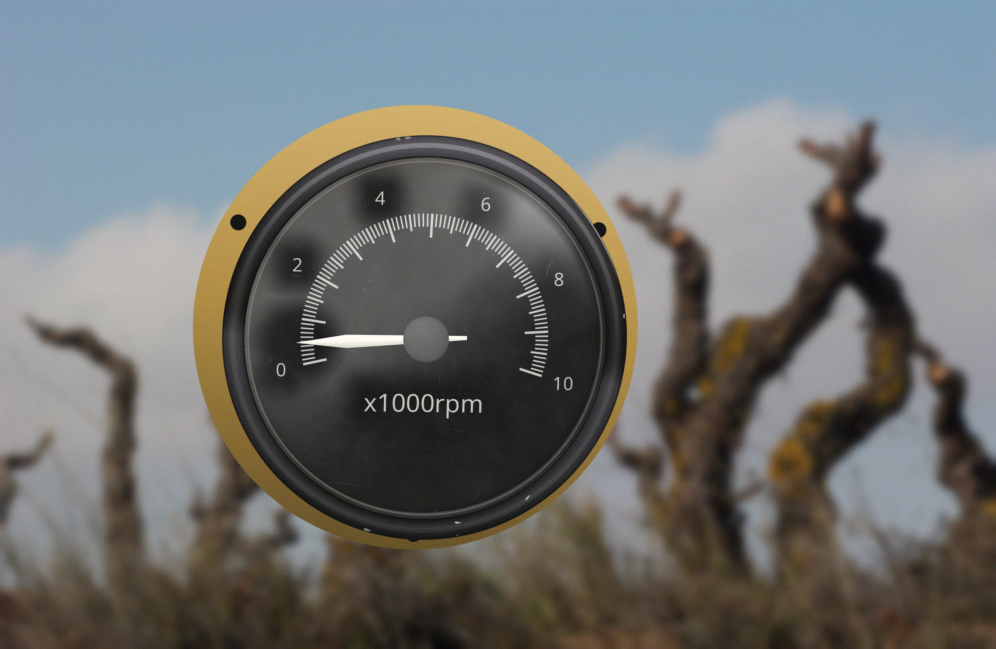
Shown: 500,rpm
